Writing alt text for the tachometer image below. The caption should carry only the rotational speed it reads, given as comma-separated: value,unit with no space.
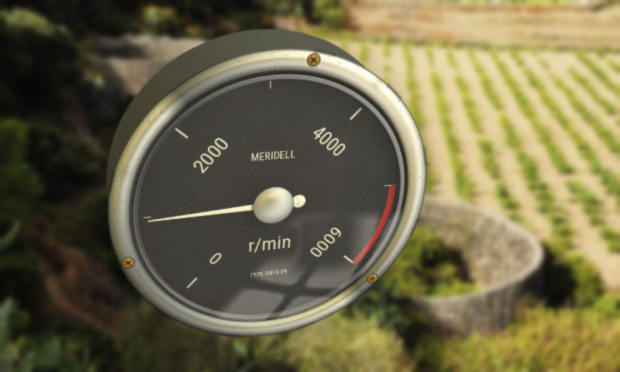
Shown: 1000,rpm
